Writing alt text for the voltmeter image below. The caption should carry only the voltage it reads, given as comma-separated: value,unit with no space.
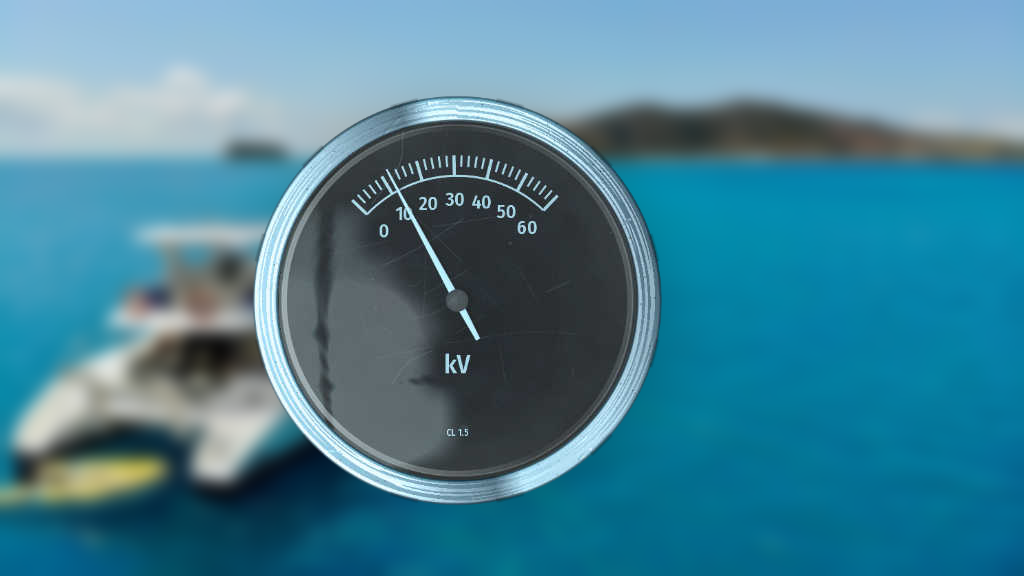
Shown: 12,kV
